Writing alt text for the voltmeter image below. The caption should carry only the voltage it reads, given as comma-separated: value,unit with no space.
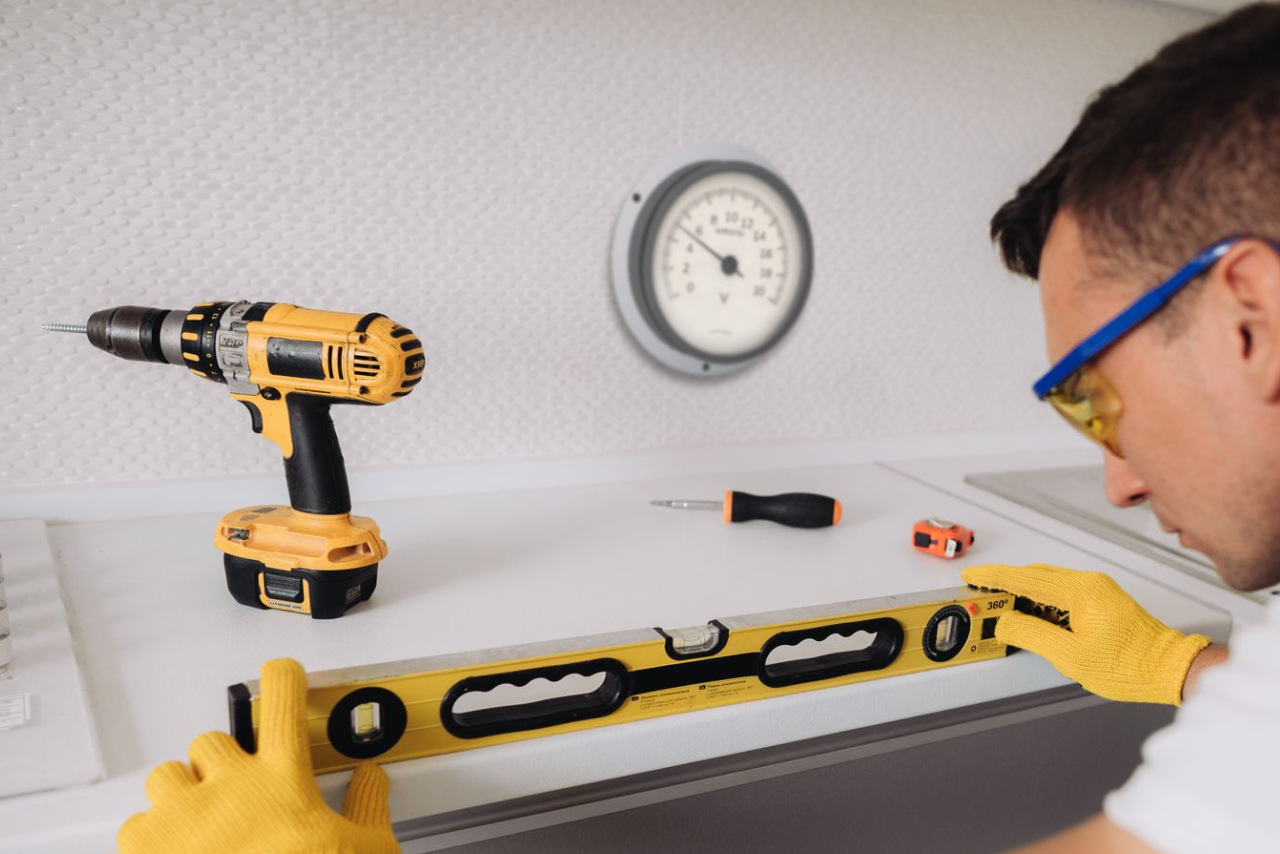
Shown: 5,V
